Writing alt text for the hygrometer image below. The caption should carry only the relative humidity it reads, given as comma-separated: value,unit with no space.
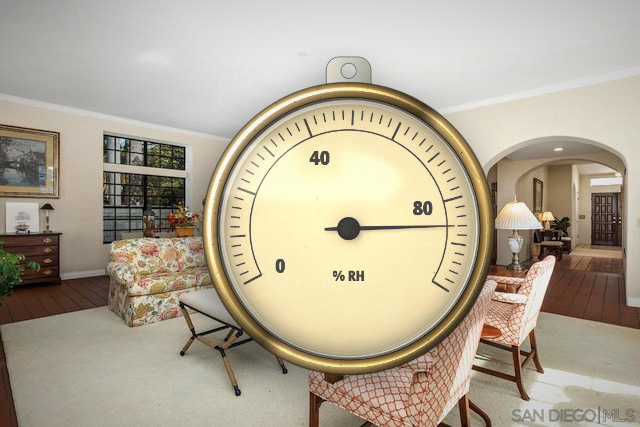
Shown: 86,%
